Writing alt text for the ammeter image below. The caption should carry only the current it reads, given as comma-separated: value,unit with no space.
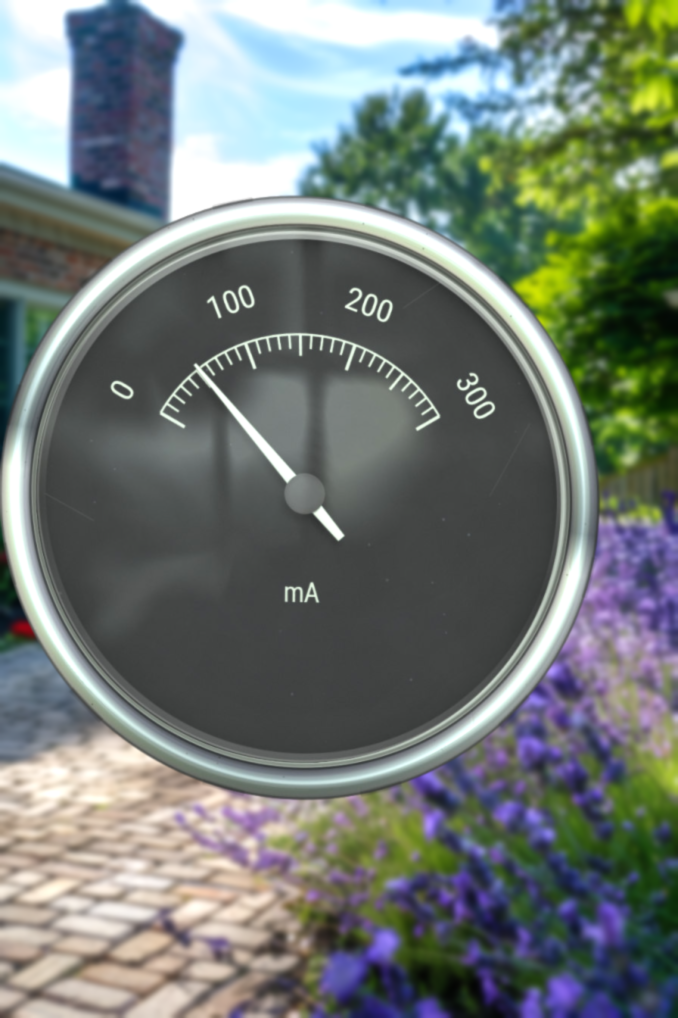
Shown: 50,mA
